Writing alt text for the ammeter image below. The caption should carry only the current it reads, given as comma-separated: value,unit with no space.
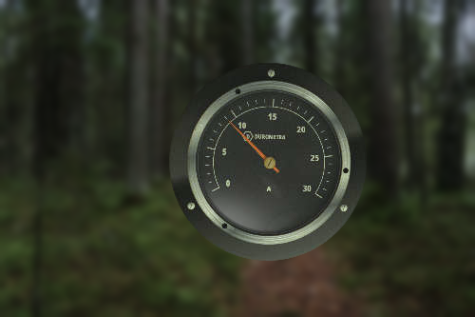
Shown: 9,A
